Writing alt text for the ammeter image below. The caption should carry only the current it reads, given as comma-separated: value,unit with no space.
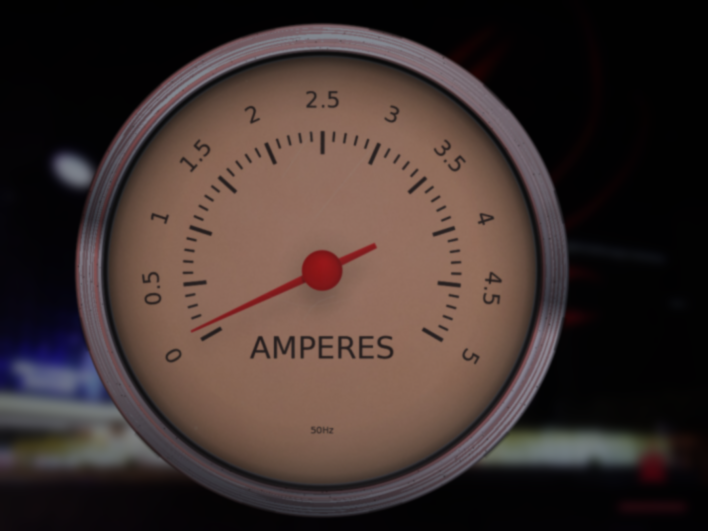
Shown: 0.1,A
